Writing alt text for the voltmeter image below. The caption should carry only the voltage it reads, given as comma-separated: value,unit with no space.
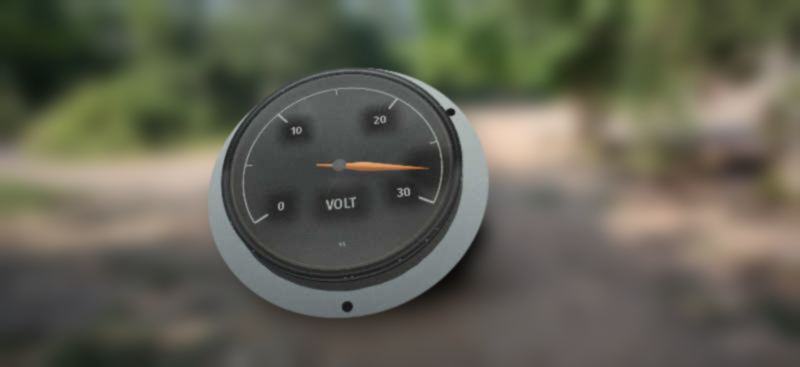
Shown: 27.5,V
